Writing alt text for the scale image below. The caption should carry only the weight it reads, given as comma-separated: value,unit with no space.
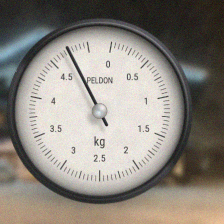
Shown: 4.75,kg
